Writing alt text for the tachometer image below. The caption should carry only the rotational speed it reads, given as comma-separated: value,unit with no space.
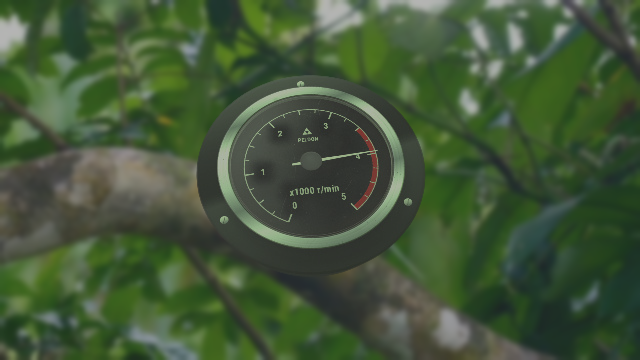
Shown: 4000,rpm
